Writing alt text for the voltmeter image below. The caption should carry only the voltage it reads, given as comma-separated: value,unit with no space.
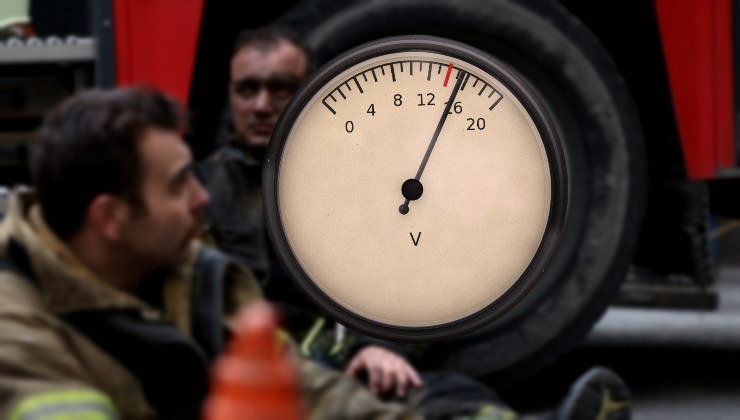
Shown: 15.5,V
